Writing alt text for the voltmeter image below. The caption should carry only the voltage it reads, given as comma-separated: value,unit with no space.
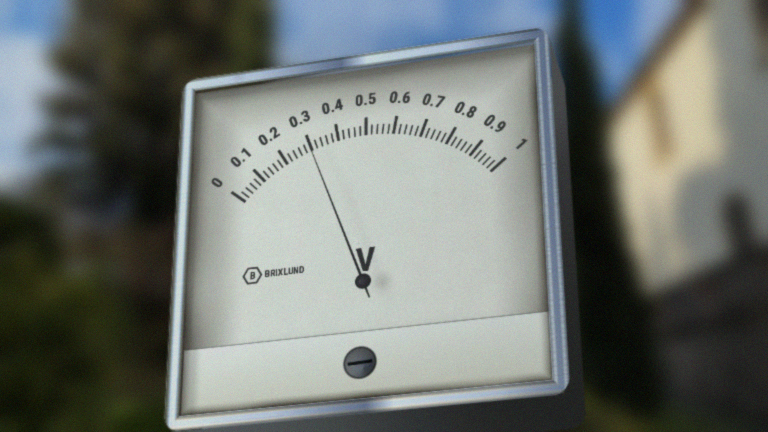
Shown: 0.3,V
